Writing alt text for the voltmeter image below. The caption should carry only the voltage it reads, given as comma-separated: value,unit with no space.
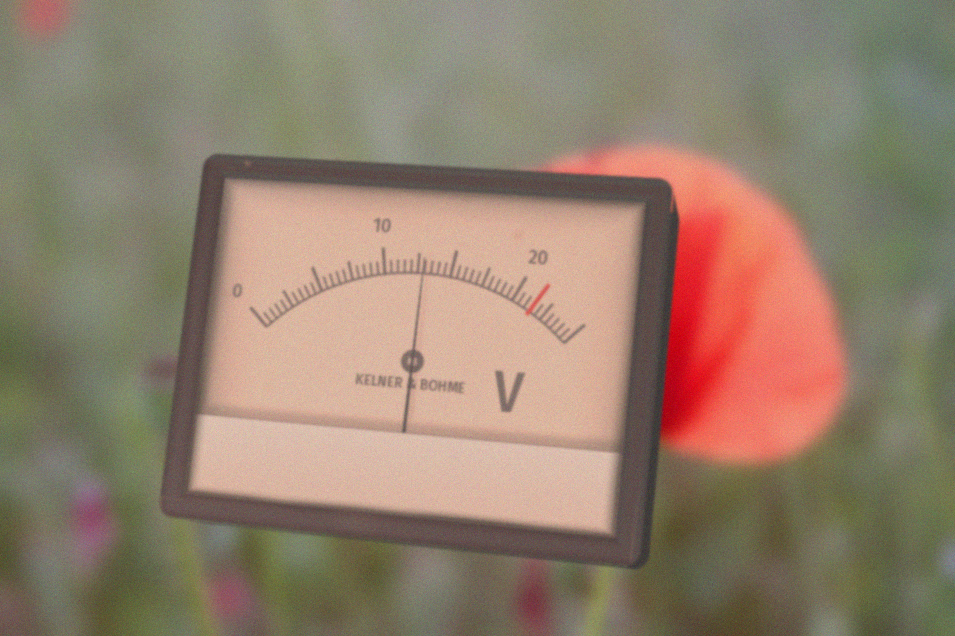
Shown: 13,V
